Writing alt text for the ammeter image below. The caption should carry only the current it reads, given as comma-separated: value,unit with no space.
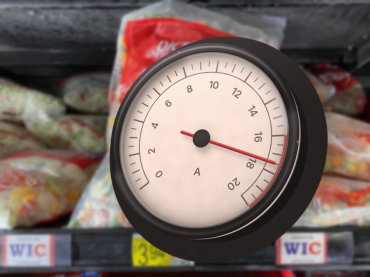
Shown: 17.5,A
